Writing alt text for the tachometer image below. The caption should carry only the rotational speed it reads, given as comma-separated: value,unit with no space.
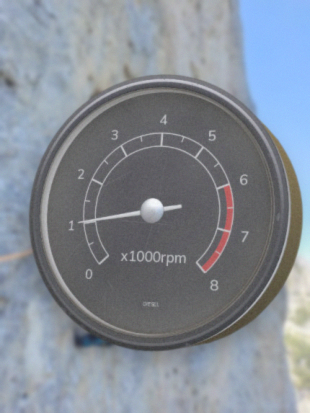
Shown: 1000,rpm
